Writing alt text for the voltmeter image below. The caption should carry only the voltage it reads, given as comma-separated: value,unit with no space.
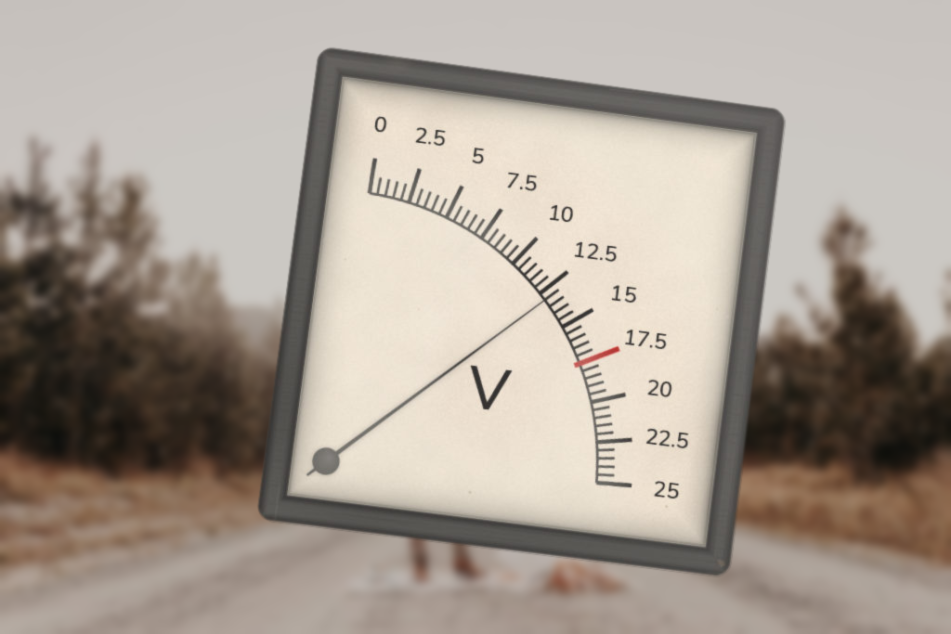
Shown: 13,V
